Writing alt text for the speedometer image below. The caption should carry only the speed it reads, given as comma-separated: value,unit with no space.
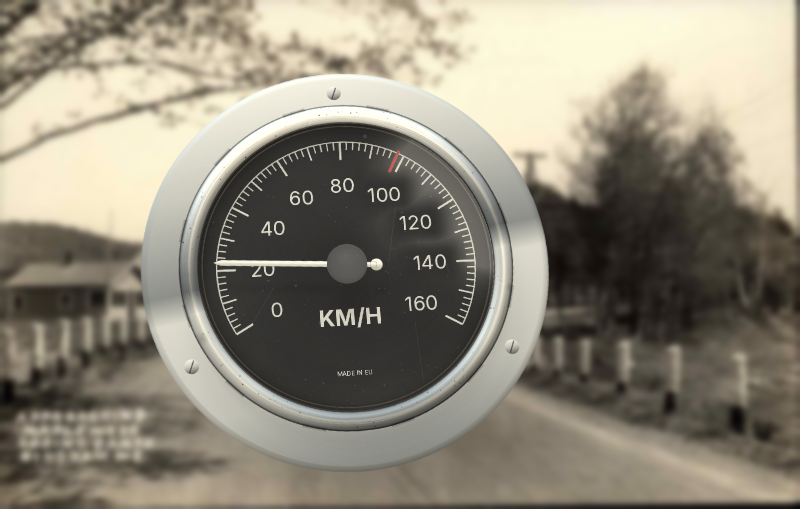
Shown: 22,km/h
